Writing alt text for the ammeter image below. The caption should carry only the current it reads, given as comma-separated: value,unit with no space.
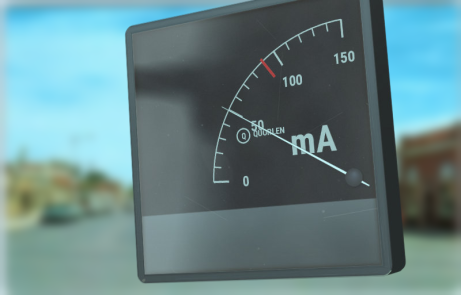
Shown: 50,mA
